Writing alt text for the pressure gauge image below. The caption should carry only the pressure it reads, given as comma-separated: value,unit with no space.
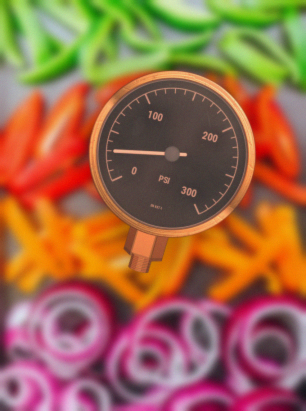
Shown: 30,psi
